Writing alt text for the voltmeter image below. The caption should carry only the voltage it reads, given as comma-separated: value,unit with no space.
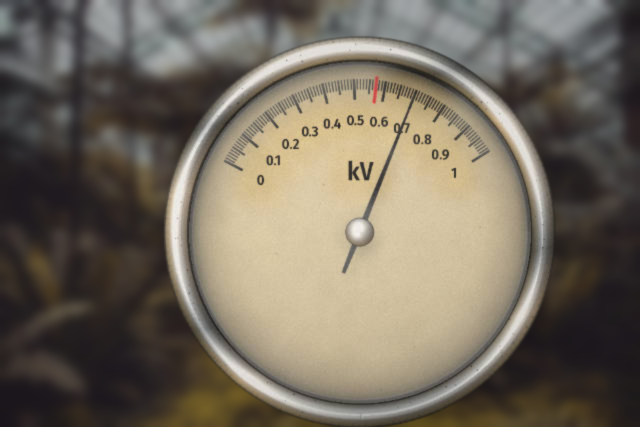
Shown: 0.7,kV
